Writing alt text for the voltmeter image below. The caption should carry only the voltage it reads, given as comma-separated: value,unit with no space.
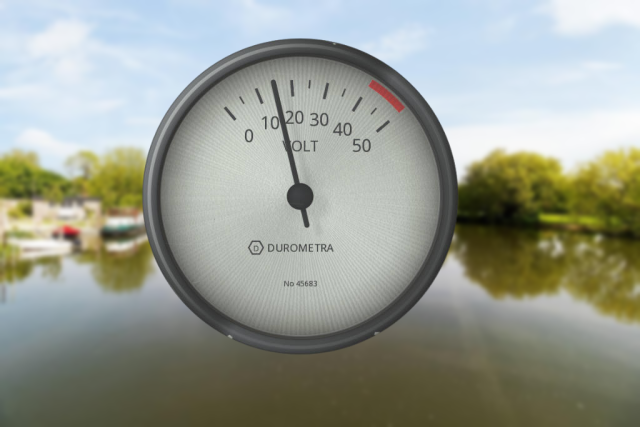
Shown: 15,V
